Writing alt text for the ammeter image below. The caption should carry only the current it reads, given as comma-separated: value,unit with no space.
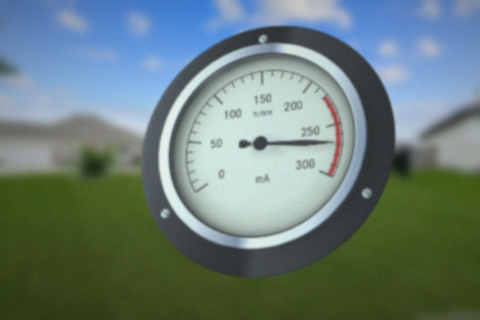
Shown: 270,mA
